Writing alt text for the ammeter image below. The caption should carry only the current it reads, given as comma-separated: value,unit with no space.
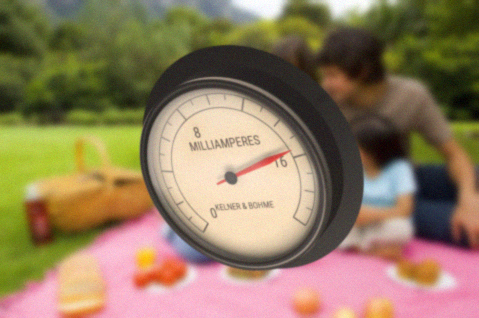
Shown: 15.5,mA
